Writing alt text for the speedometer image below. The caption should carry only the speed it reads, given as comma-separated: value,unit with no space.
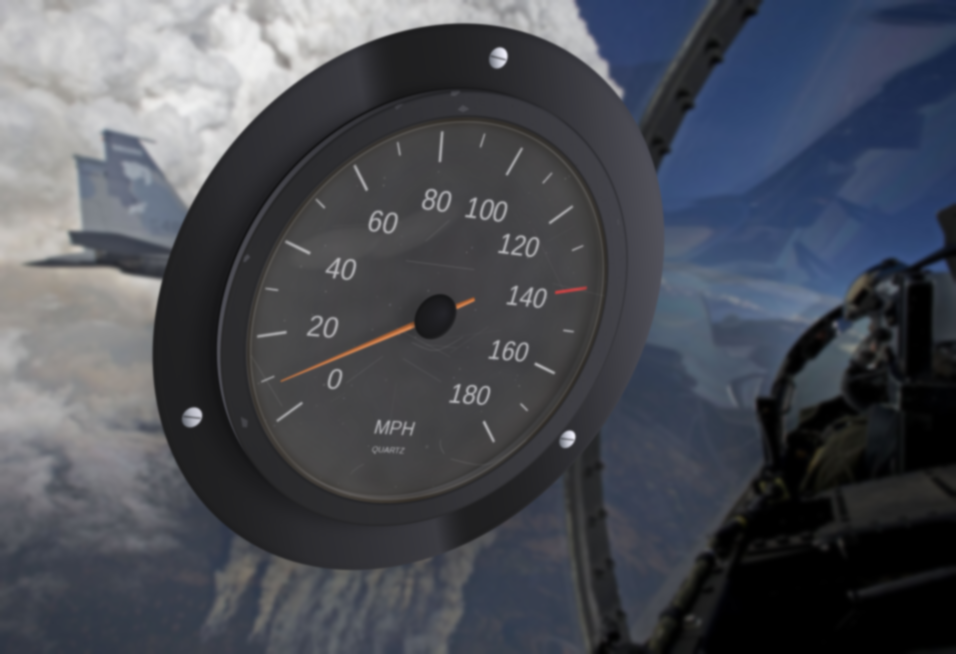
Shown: 10,mph
